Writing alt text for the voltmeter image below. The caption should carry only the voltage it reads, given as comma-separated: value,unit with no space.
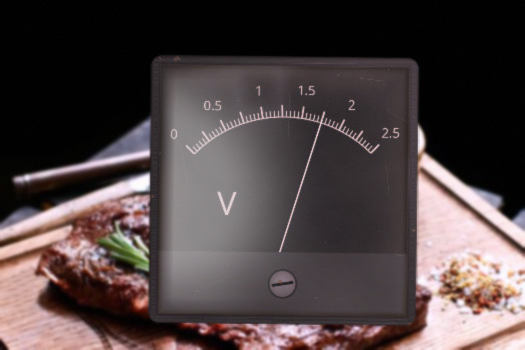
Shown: 1.75,V
